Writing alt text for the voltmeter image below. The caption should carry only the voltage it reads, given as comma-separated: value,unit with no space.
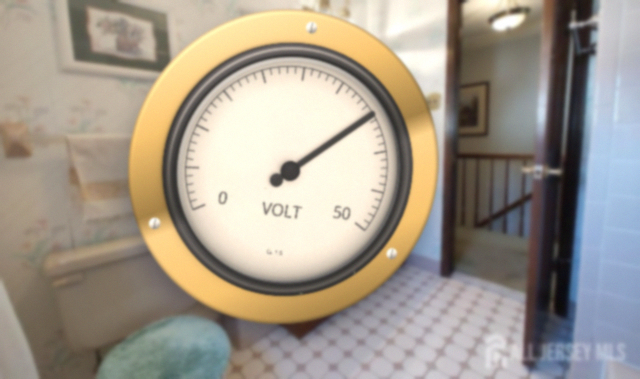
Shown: 35,V
